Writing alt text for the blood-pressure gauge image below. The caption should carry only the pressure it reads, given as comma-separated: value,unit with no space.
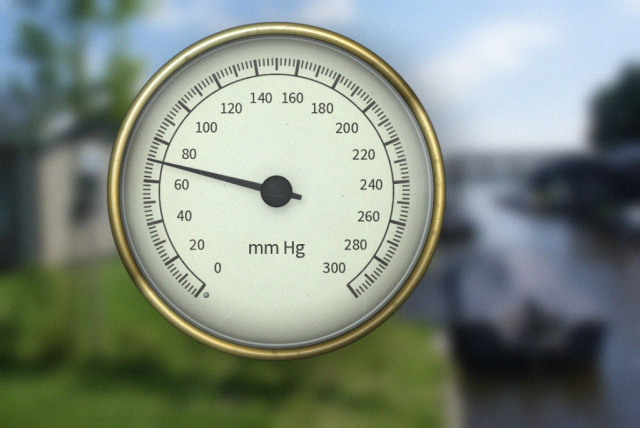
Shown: 70,mmHg
